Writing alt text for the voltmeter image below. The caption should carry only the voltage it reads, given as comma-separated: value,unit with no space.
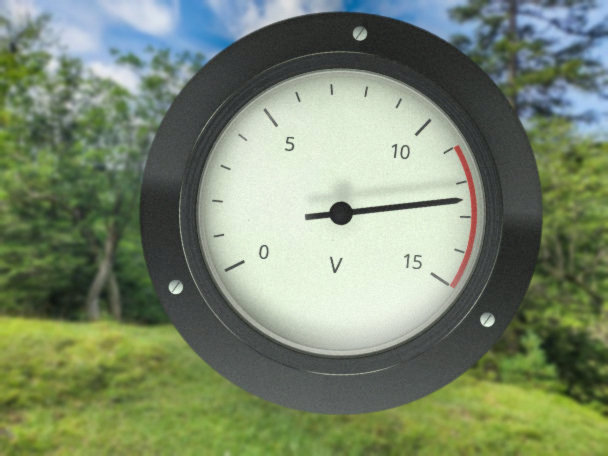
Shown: 12.5,V
